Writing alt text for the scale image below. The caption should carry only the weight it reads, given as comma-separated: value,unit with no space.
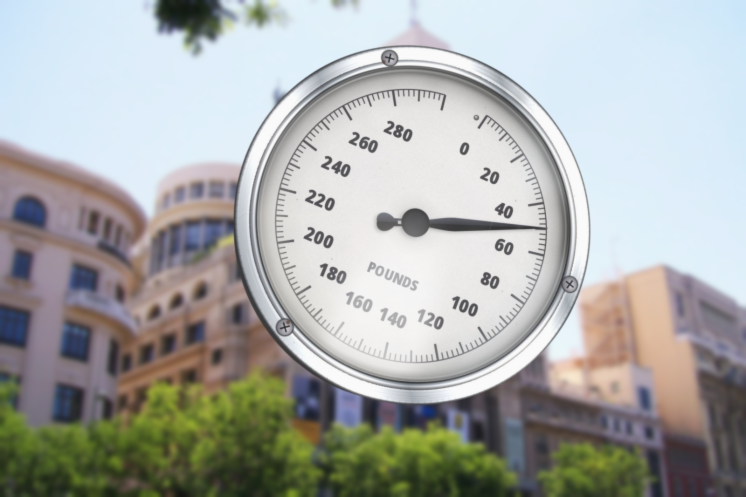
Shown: 50,lb
